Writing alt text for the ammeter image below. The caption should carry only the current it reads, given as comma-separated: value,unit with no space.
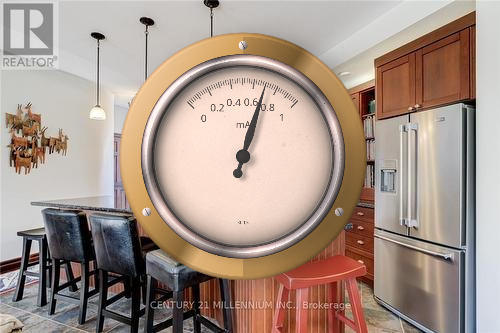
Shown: 0.7,mA
